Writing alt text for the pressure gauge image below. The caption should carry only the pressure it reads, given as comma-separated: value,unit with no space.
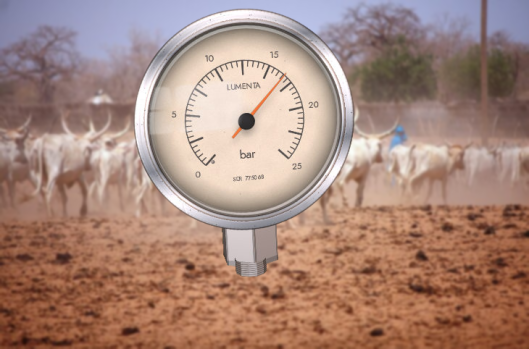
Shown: 16.5,bar
